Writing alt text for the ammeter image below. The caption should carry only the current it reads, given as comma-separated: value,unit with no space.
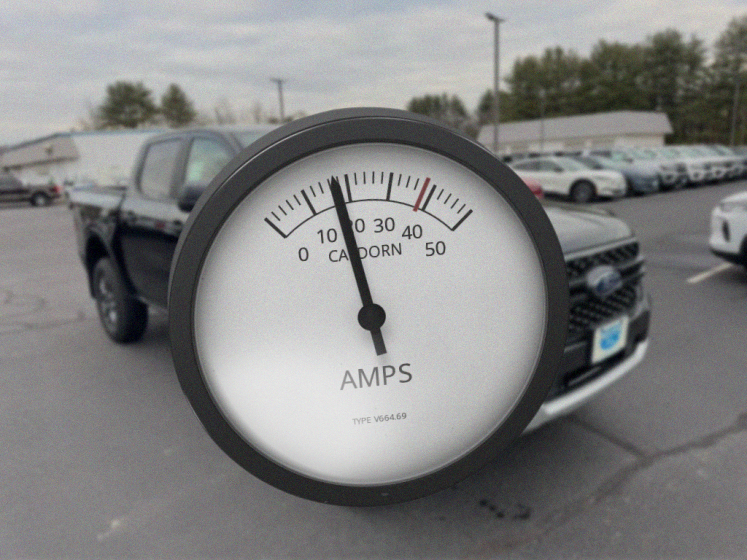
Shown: 17,A
